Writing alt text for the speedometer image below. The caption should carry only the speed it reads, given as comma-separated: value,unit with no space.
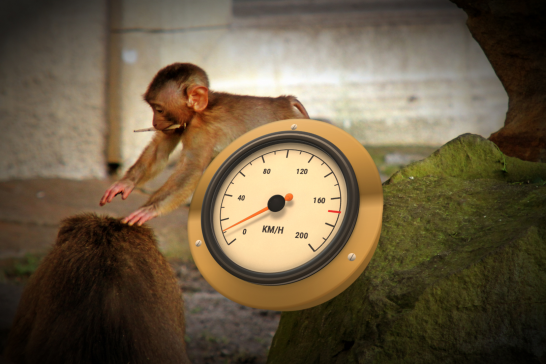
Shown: 10,km/h
